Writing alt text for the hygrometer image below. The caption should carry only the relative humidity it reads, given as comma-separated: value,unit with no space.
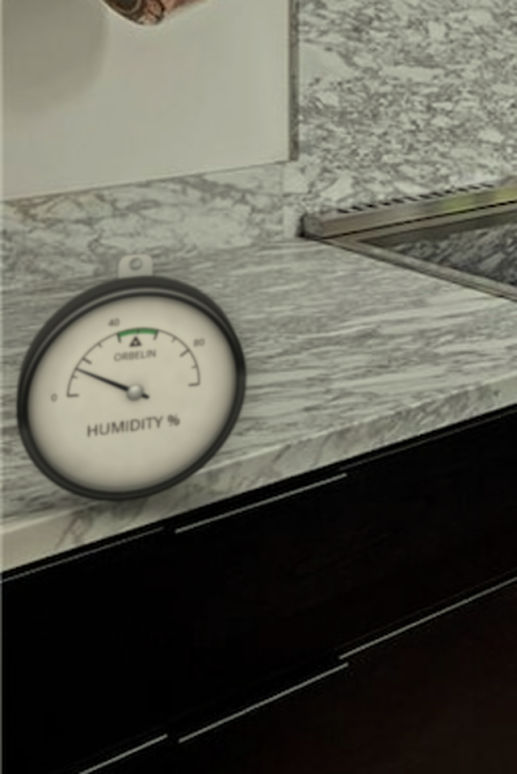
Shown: 15,%
